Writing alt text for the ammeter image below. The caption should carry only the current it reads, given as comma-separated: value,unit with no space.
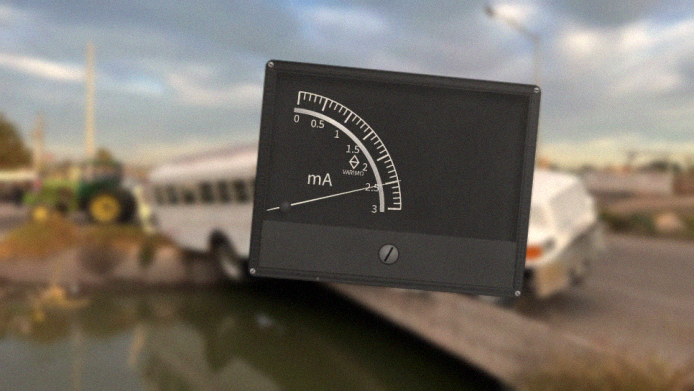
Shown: 2.5,mA
